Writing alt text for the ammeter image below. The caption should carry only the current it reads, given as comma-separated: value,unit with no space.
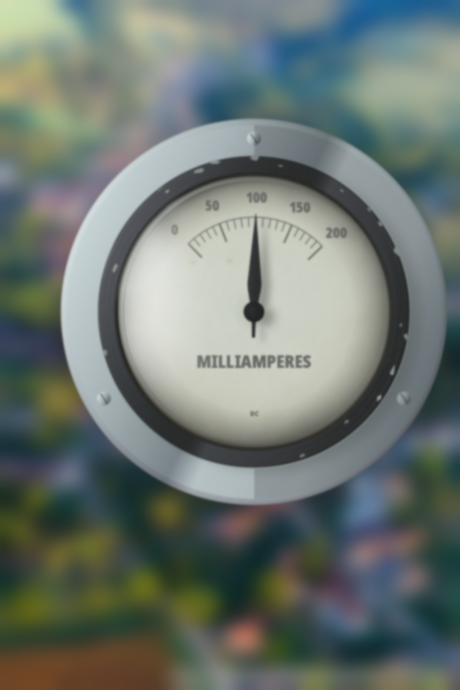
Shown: 100,mA
